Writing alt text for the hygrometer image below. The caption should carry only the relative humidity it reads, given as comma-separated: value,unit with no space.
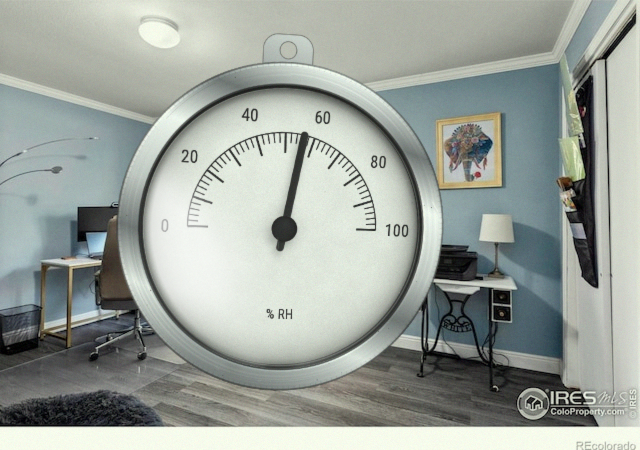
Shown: 56,%
